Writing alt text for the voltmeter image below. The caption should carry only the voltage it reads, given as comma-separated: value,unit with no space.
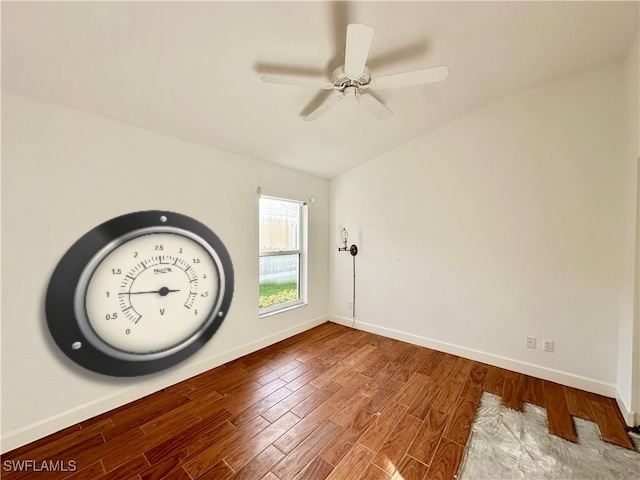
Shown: 1,V
